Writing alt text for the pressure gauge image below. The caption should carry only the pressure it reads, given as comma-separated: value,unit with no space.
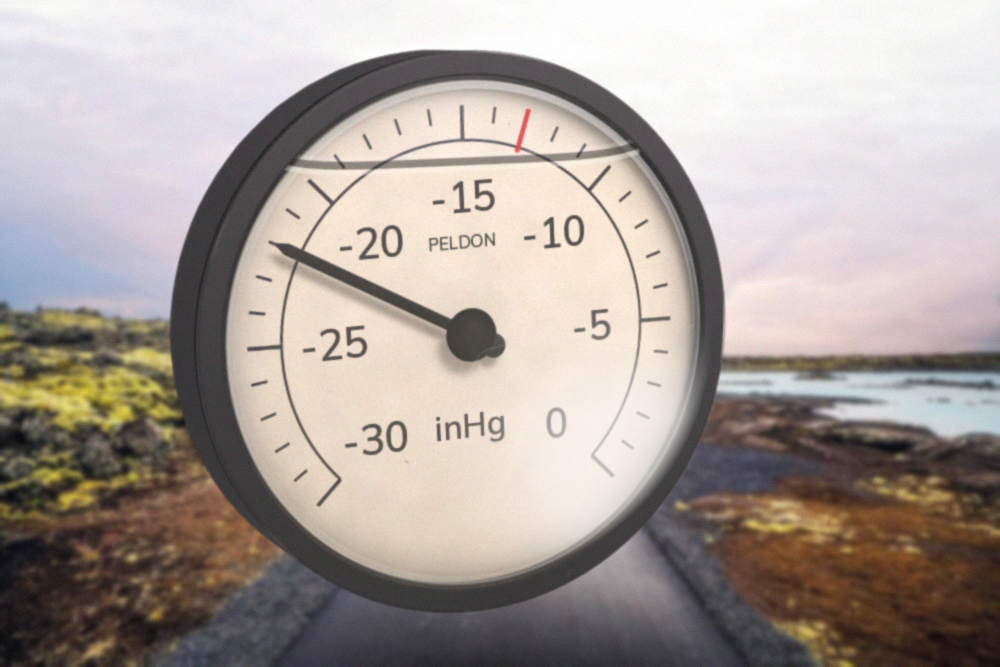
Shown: -22,inHg
